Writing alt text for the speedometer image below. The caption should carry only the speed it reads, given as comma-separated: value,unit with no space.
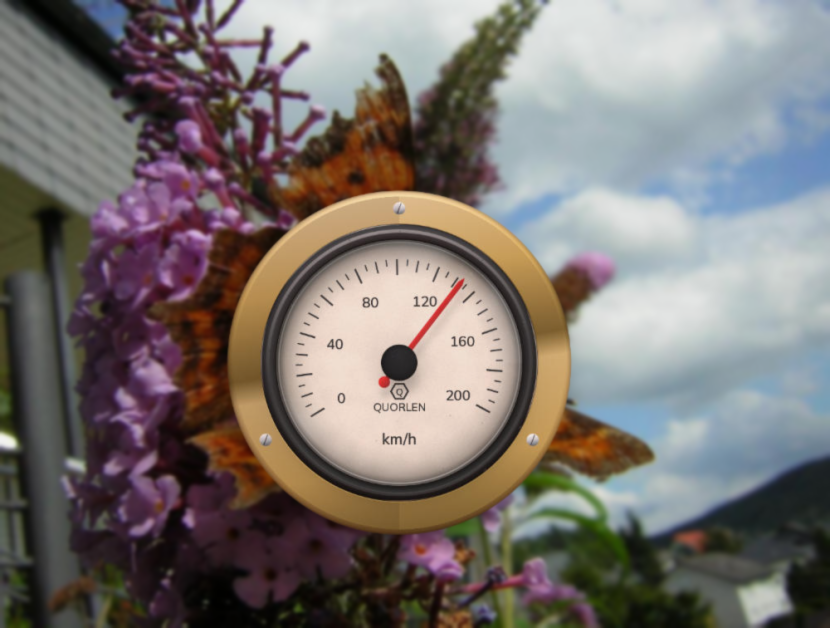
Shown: 132.5,km/h
